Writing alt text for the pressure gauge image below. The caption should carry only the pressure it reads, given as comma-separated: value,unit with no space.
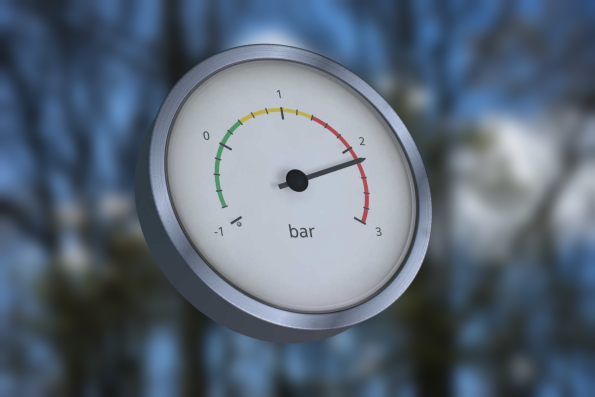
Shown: 2.2,bar
